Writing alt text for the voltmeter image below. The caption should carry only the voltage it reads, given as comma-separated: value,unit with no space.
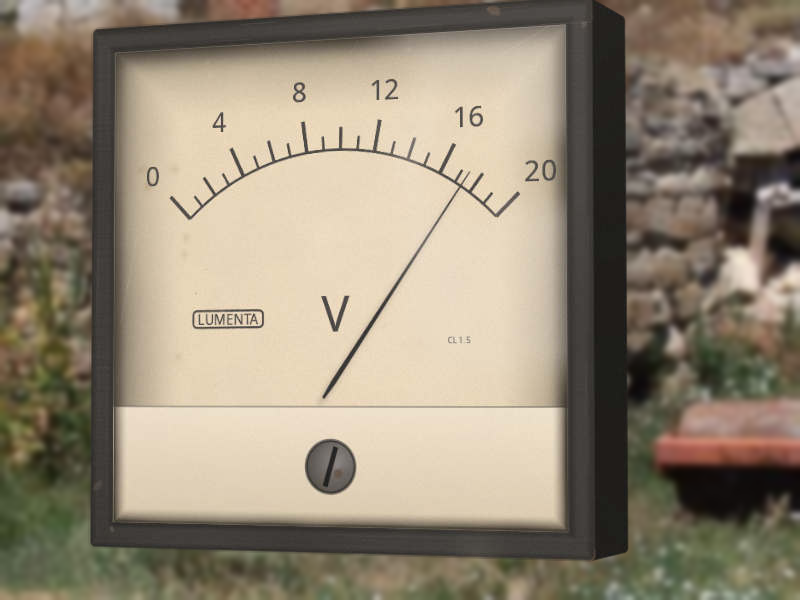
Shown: 17.5,V
